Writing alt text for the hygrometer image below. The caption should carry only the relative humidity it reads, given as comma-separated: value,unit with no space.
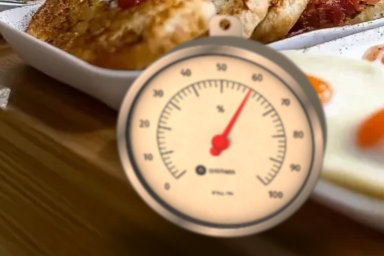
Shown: 60,%
